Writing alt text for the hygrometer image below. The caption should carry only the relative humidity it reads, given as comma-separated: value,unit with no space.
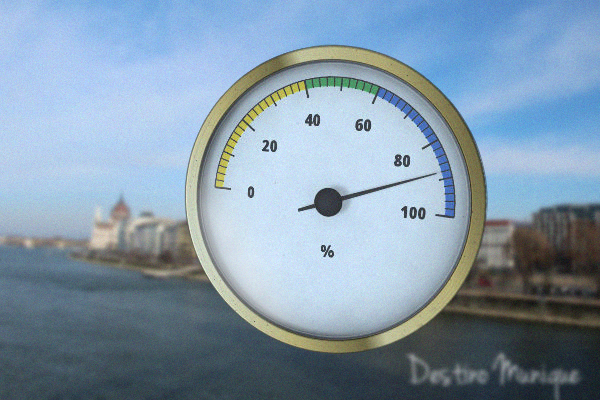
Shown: 88,%
